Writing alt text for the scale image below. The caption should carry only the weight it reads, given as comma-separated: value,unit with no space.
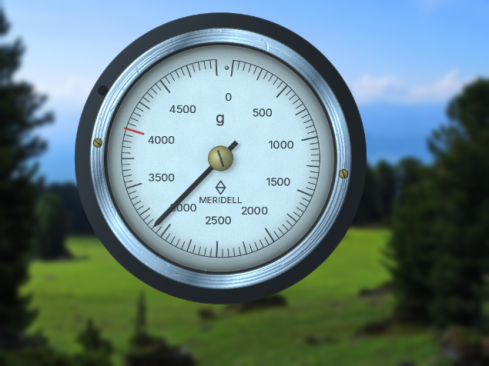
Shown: 3100,g
